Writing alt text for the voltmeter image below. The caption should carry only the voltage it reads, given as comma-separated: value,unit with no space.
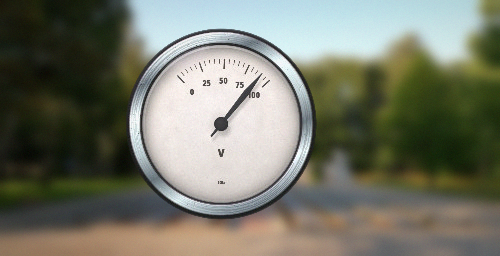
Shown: 90,V
